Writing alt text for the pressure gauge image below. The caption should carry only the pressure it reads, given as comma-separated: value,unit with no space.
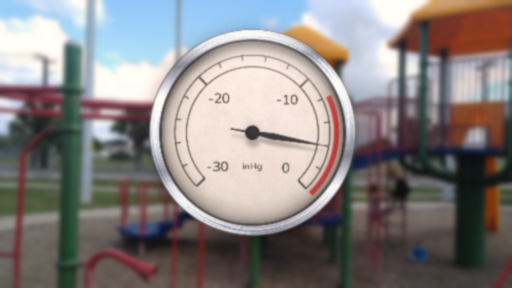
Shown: -4,inHg
